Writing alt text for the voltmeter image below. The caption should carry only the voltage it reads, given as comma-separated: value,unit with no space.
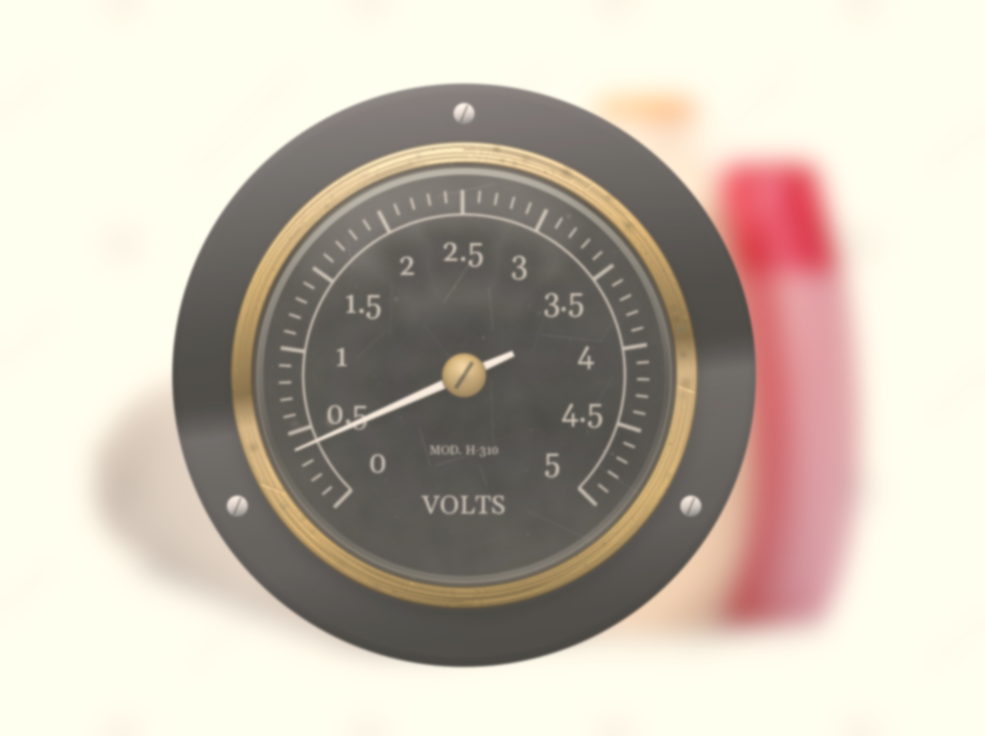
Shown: 0.4,V
